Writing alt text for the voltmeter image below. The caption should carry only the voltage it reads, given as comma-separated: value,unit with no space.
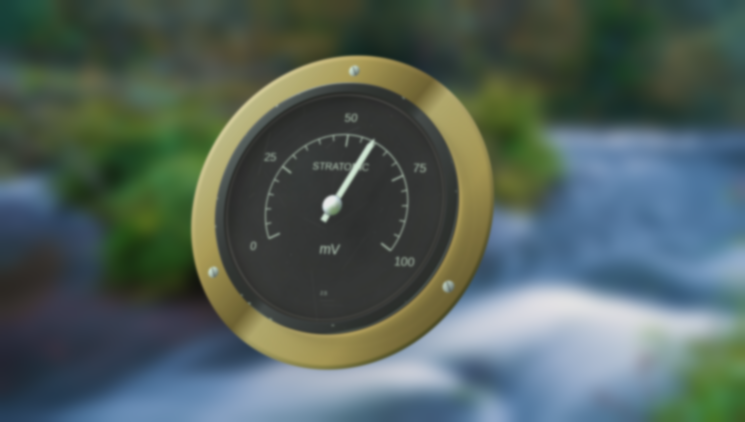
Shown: 60,mV
